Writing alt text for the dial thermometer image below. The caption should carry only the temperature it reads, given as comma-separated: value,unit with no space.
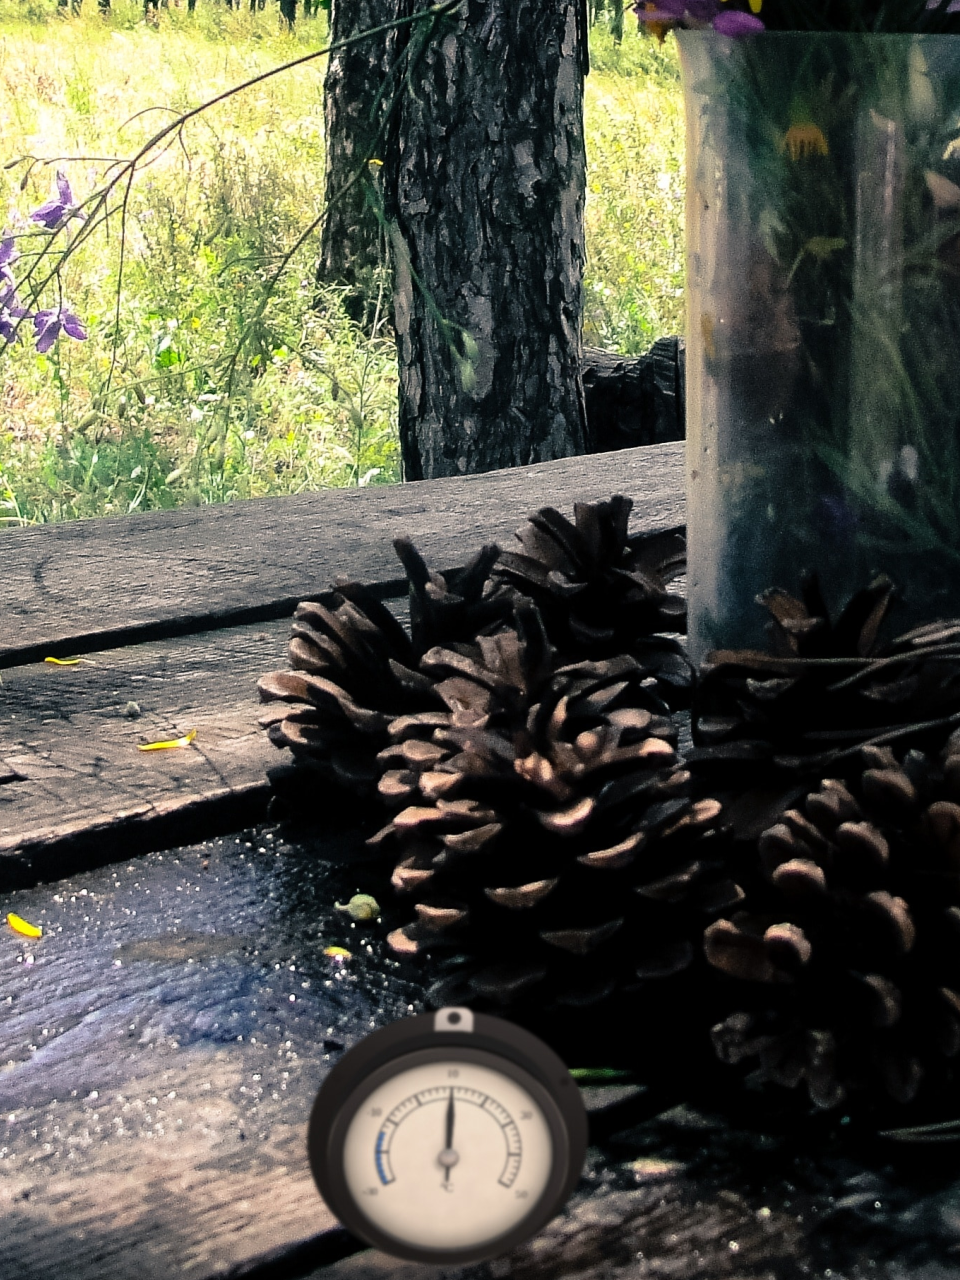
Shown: 10,°C
